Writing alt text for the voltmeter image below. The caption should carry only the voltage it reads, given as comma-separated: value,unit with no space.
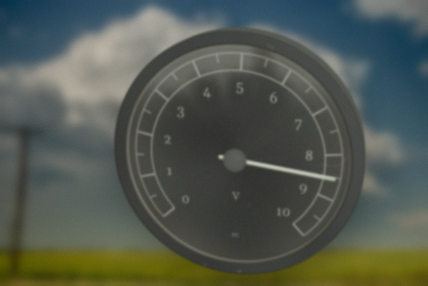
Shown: 8.5,V
